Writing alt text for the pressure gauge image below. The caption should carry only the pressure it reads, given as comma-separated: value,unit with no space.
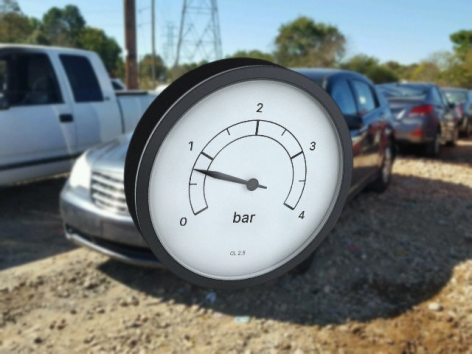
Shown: 0.75,bar
